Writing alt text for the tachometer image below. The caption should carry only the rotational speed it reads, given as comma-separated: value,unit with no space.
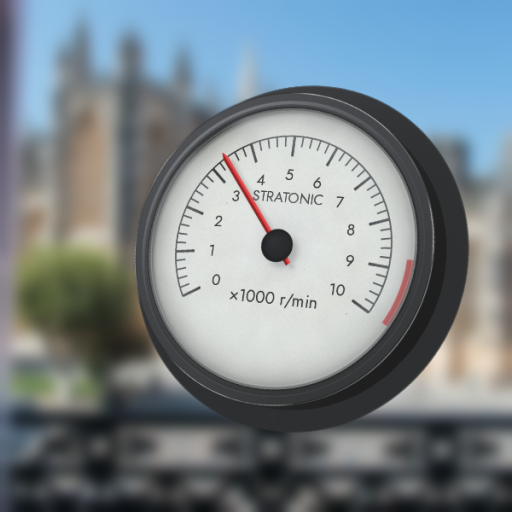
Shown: 3400,rpm
